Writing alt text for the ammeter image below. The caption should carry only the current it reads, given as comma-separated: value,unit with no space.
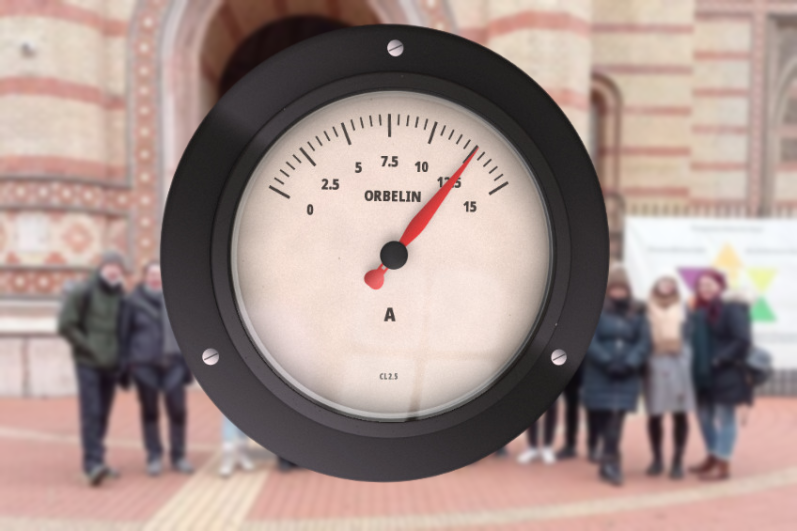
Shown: 12.5,A
